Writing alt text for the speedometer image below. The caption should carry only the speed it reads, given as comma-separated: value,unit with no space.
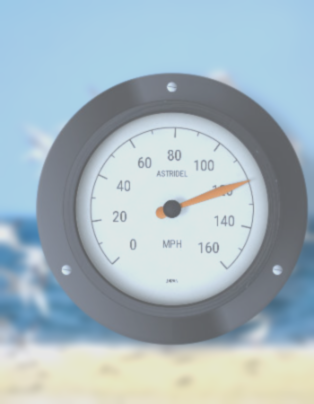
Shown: 120,mph
